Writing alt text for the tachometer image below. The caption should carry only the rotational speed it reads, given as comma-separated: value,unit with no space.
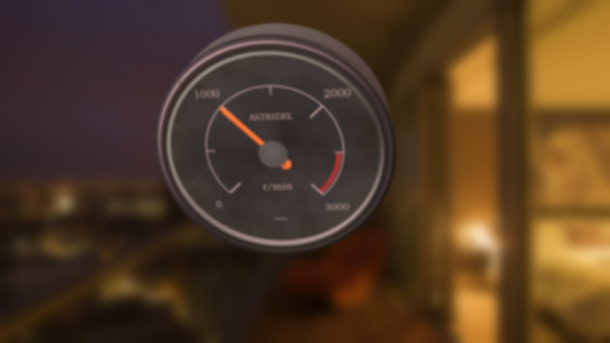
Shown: 1000,rpm
